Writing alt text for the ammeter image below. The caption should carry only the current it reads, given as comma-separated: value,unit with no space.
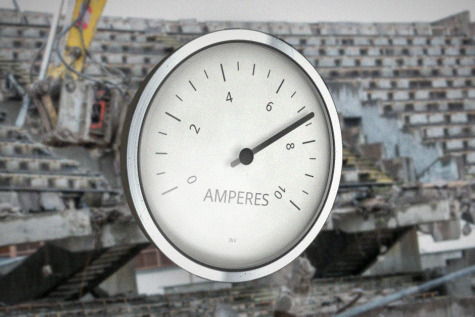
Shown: 7.25,A
